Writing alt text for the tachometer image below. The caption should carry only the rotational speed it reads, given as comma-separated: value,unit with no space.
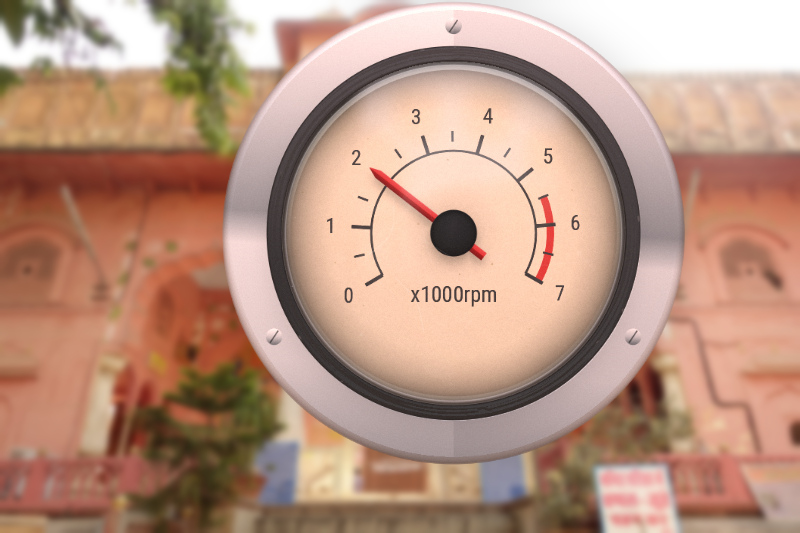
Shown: 2000,rpm
